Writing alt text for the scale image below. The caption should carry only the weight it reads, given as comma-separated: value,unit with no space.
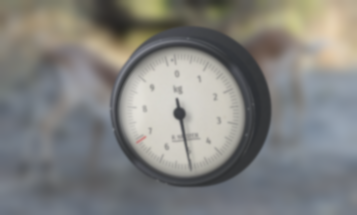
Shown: 5,kg
